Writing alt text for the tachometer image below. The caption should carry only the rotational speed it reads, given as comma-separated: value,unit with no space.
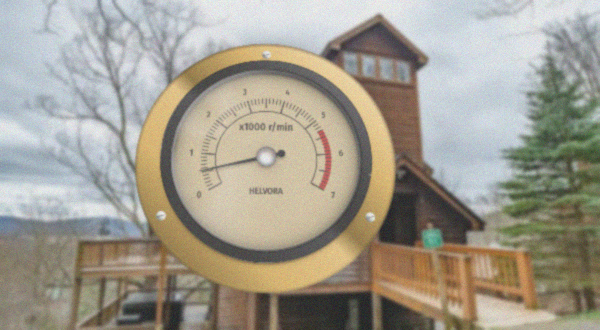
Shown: 500,rpm
